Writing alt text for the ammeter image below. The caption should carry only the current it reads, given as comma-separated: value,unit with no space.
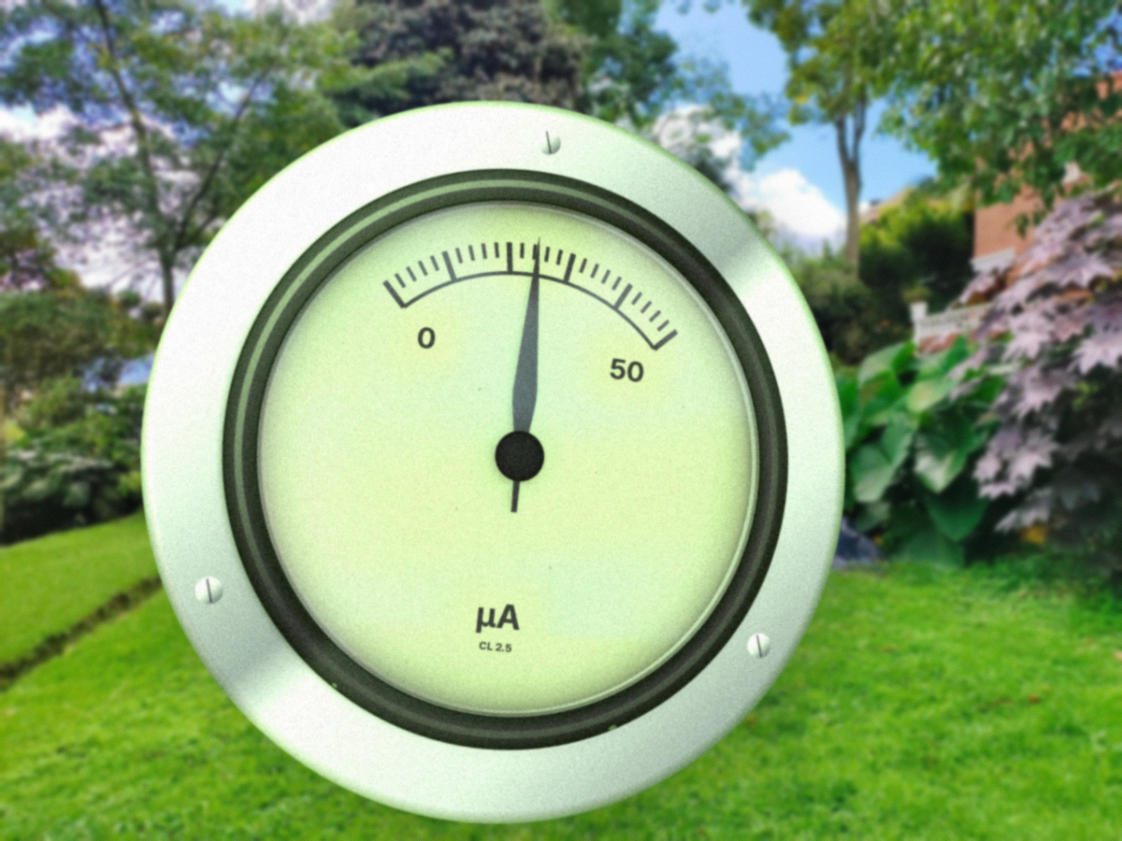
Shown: 24,µA
